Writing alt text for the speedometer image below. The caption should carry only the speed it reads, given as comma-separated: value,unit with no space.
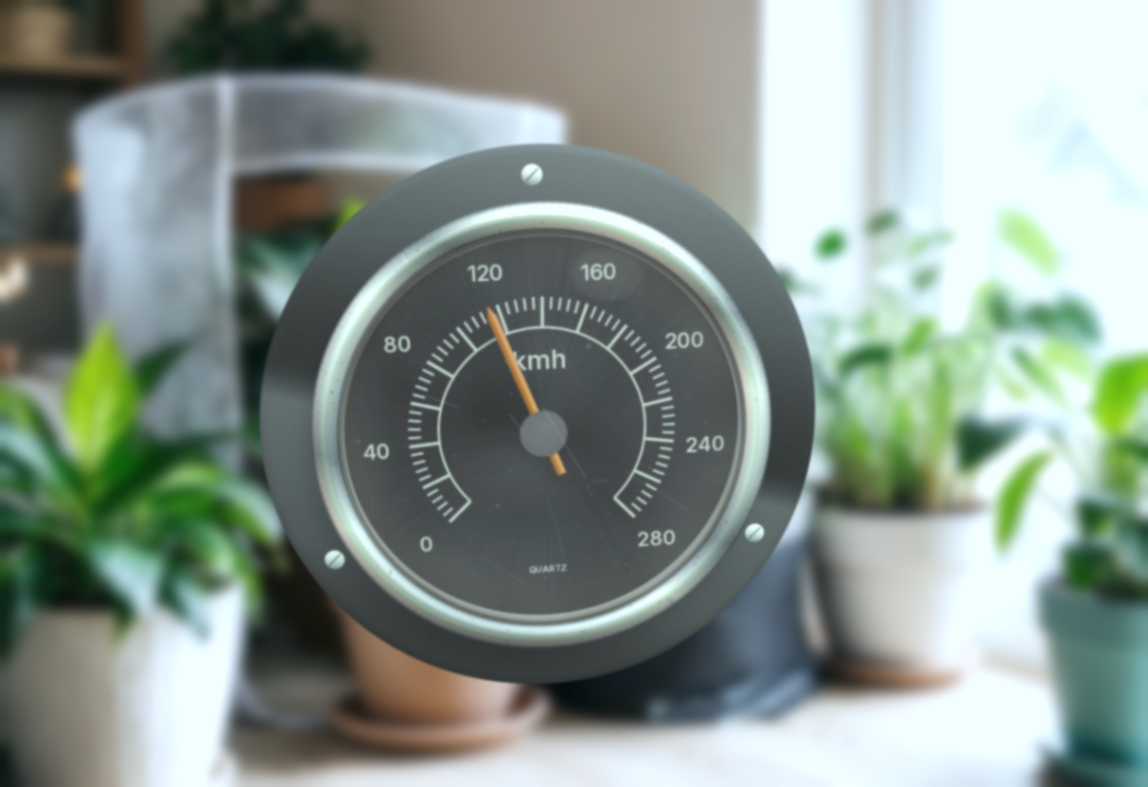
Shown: 116,km/h
